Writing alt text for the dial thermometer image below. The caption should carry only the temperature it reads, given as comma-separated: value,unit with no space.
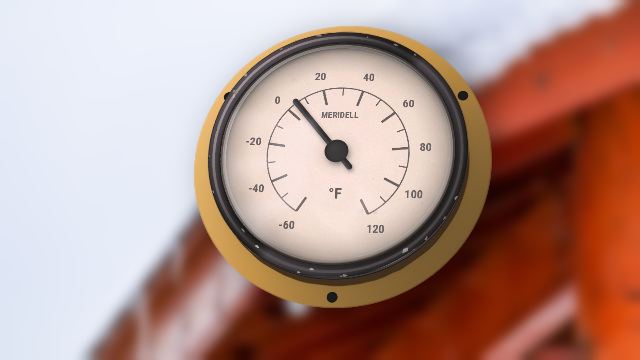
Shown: 5,°F
